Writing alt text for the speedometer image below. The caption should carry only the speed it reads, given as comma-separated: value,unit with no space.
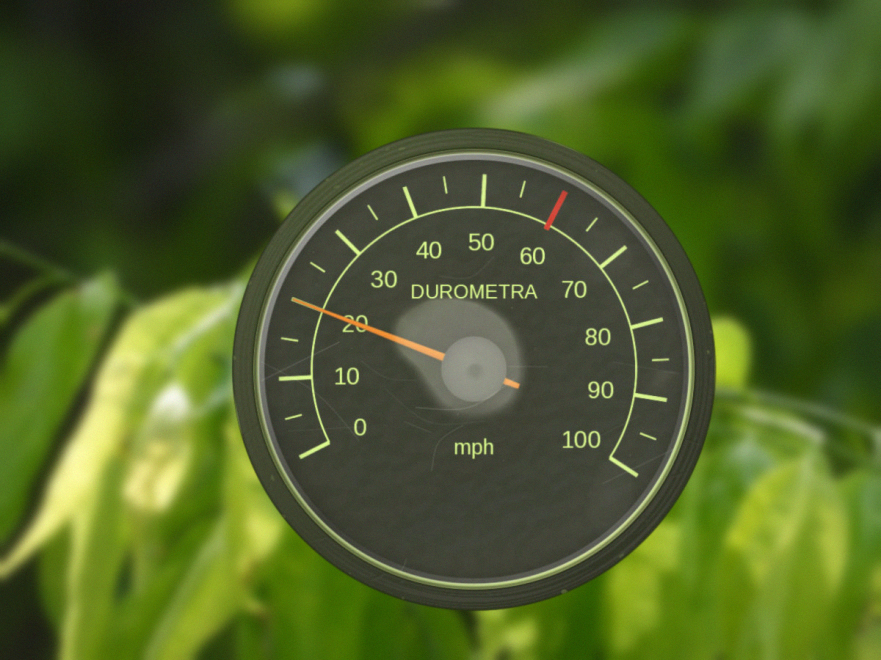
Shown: 20,mph
